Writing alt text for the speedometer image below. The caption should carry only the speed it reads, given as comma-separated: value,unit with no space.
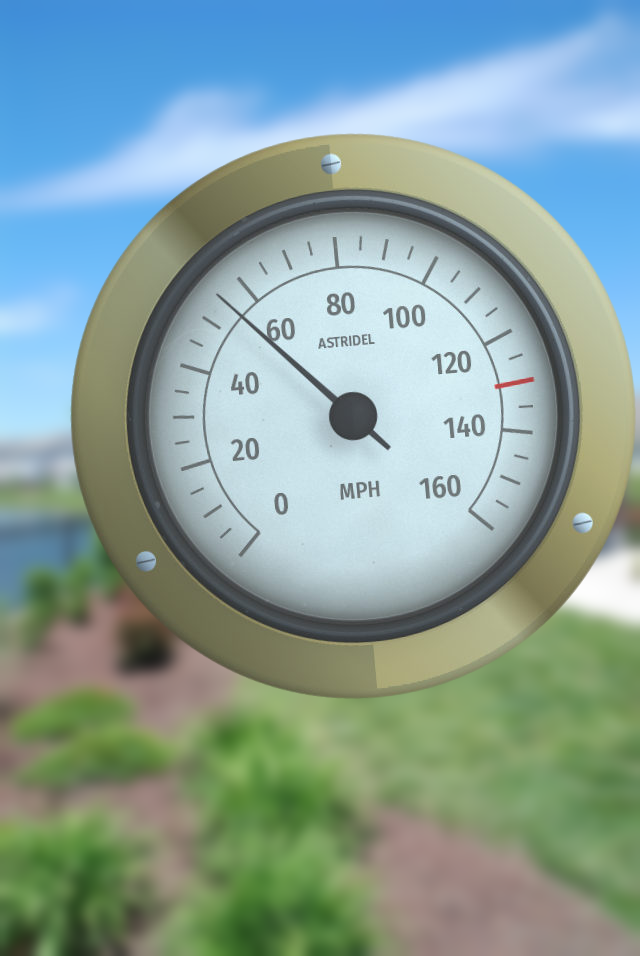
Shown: 55,mph
